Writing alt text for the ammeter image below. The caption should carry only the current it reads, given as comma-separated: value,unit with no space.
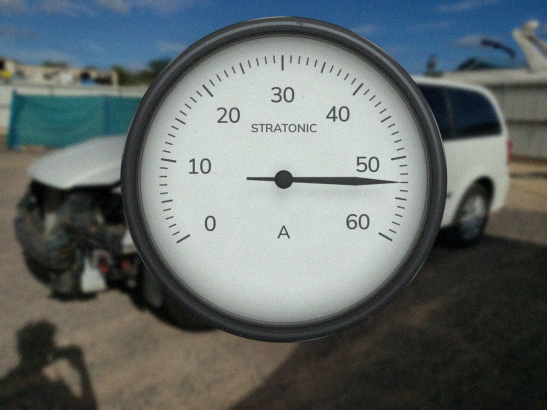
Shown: 53,A
